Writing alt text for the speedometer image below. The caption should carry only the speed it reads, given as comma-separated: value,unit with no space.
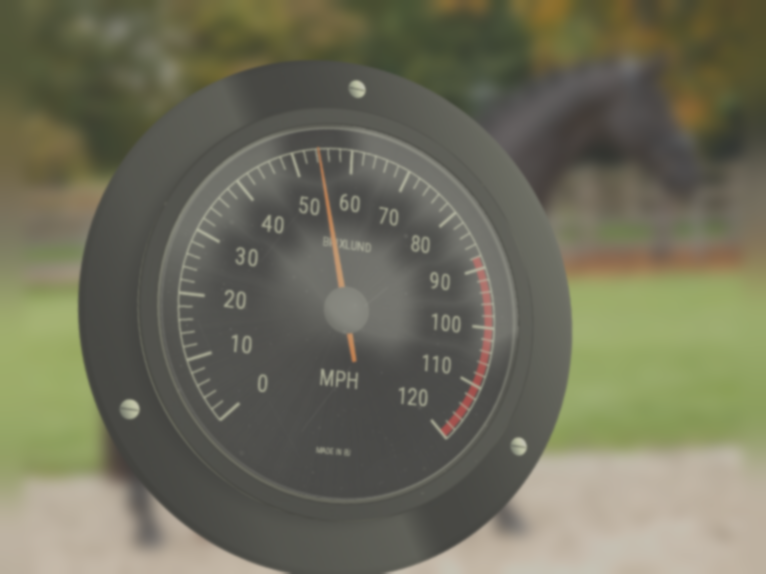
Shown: 54,mph
